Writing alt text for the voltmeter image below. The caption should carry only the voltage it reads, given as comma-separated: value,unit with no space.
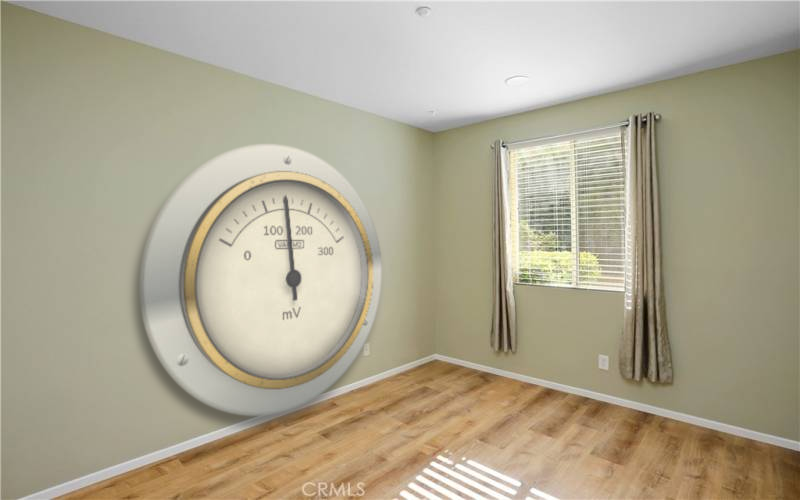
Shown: 140,mV
